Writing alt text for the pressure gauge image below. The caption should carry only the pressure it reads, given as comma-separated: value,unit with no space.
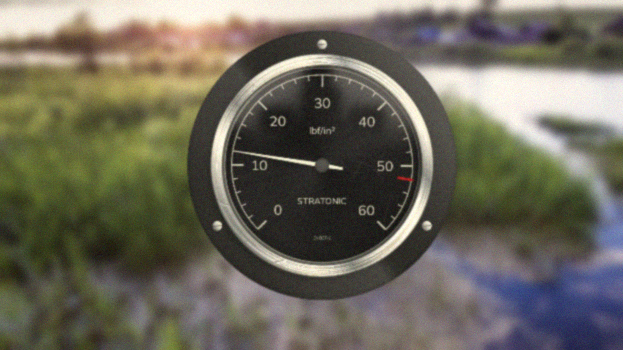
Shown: 12,psi
